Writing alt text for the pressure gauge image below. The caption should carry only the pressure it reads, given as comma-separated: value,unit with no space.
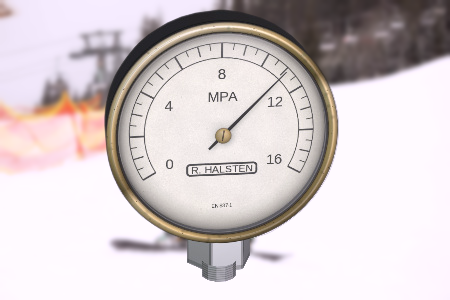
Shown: 11,MPa
